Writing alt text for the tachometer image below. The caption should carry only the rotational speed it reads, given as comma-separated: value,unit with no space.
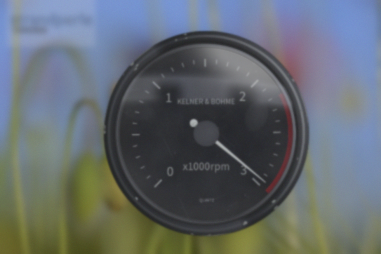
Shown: 2950,rpm
